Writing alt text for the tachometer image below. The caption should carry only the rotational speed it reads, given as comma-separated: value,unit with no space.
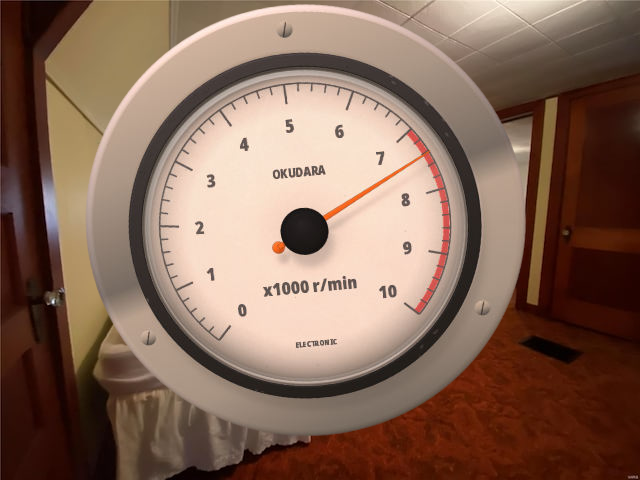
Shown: 7400,rpm
